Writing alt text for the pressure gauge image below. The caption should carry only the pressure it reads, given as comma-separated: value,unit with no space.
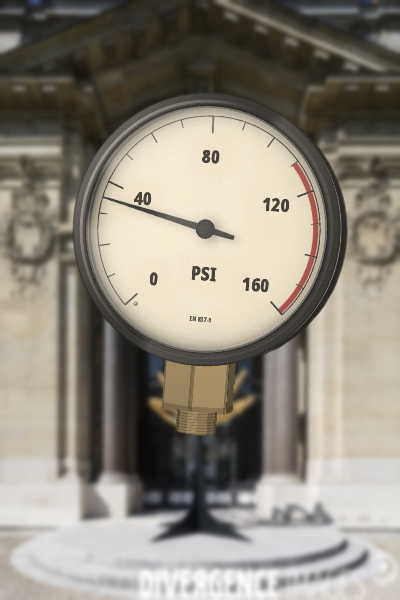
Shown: 35,psi
